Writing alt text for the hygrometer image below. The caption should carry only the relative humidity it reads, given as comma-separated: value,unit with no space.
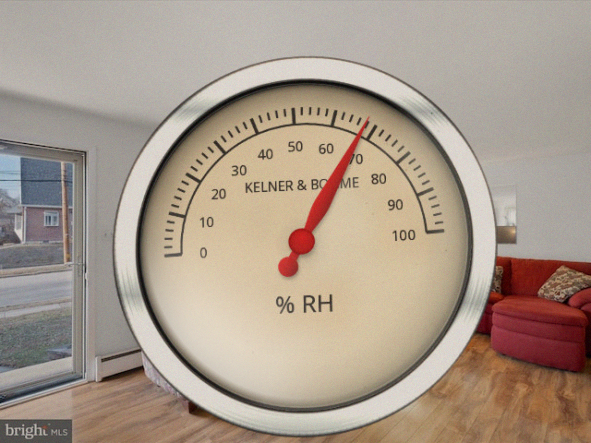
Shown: 68,%
